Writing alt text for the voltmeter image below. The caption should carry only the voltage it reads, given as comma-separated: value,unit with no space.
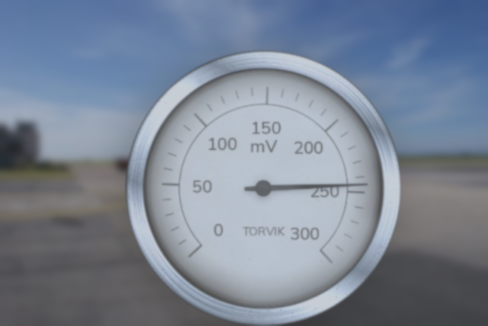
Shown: 245,mV
